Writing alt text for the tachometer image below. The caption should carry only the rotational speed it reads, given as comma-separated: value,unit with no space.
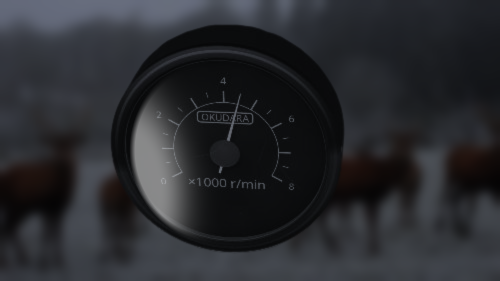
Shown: 4500,rpm
